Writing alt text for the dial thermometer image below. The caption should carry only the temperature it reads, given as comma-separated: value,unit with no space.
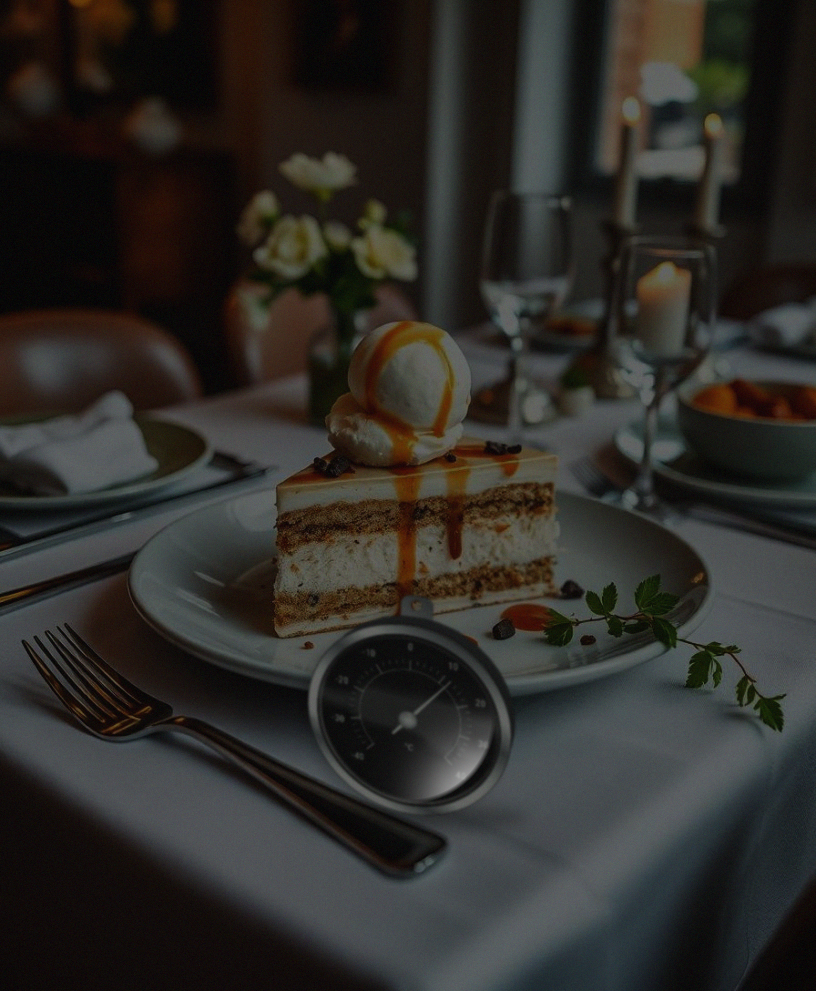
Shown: 12,°C
